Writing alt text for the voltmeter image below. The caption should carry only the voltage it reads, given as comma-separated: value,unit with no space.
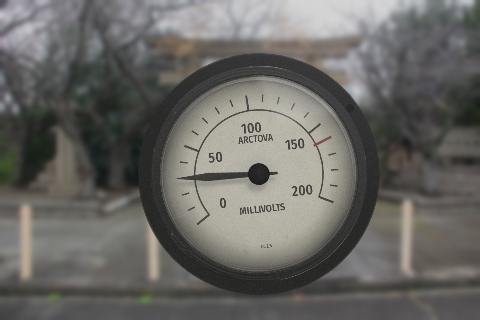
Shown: 30,mV
